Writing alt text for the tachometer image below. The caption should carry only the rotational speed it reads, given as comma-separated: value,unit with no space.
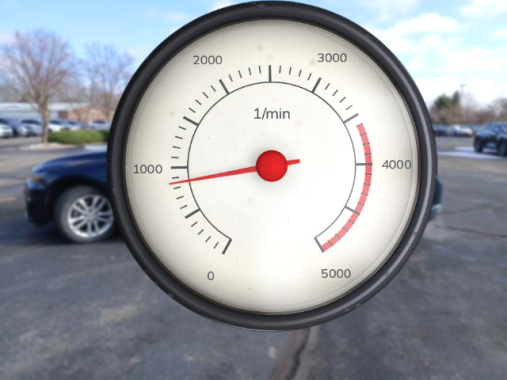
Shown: 850,rpm
